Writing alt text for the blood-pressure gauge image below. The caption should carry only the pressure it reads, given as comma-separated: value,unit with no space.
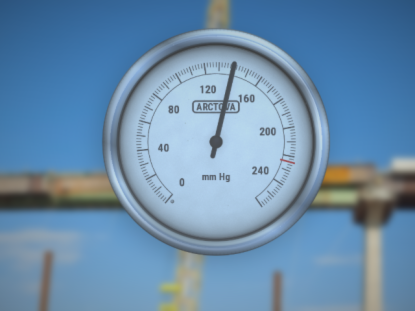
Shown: 140,mmHg
